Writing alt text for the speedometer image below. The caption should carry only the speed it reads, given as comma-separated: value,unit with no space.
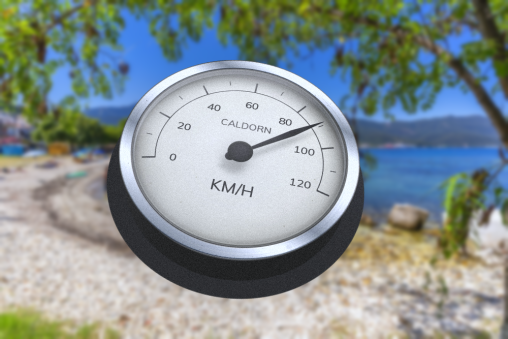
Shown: 90,km/h
